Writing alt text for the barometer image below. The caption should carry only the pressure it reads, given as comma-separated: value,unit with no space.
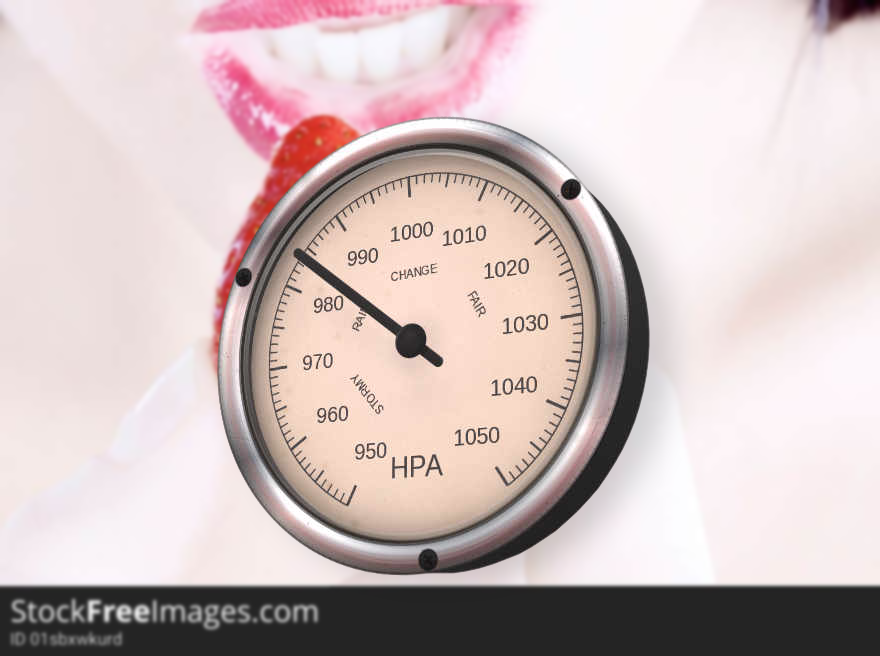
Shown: 984,hPa
